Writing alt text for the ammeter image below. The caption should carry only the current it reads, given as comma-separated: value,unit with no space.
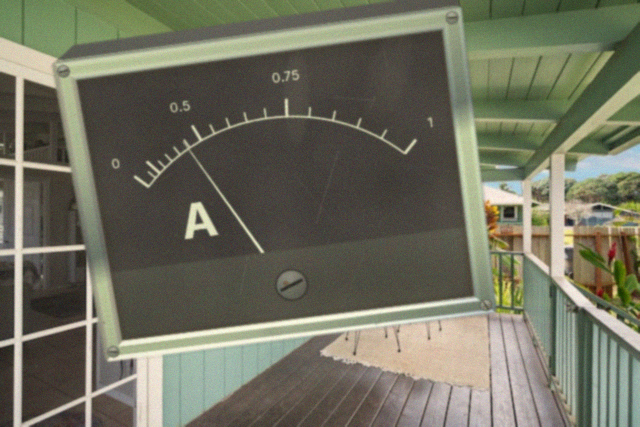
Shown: 0.45,A
